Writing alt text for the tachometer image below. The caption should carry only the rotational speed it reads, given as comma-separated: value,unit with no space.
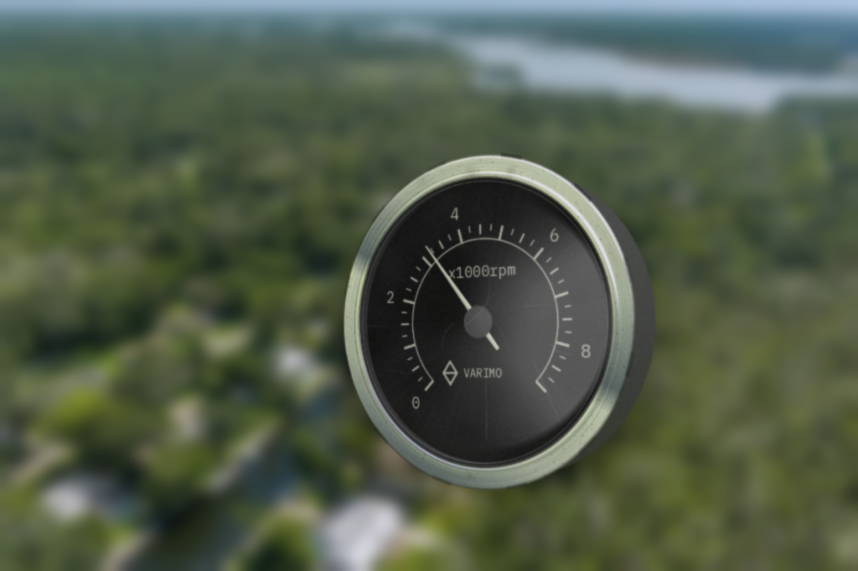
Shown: 3250,rpm
